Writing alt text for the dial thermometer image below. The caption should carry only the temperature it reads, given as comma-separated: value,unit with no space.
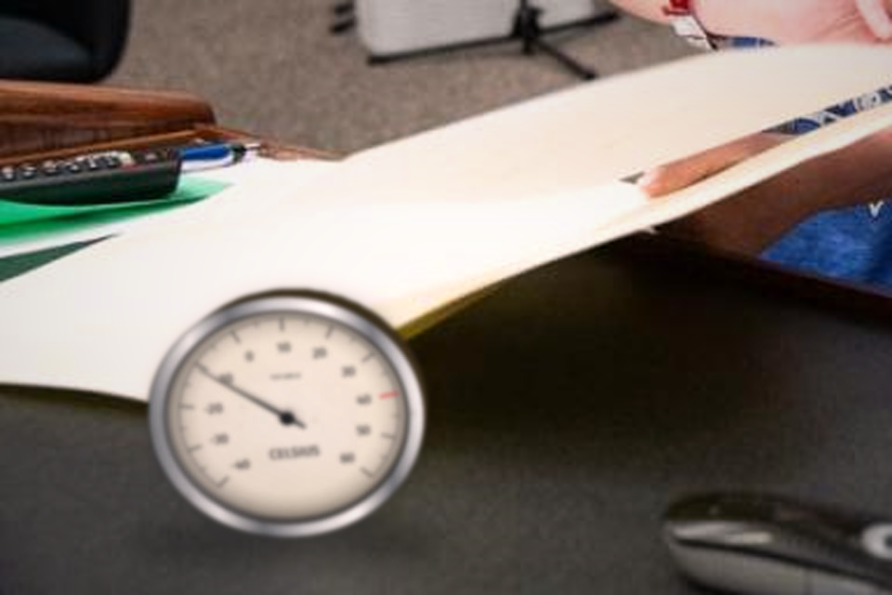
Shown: -10,°C
